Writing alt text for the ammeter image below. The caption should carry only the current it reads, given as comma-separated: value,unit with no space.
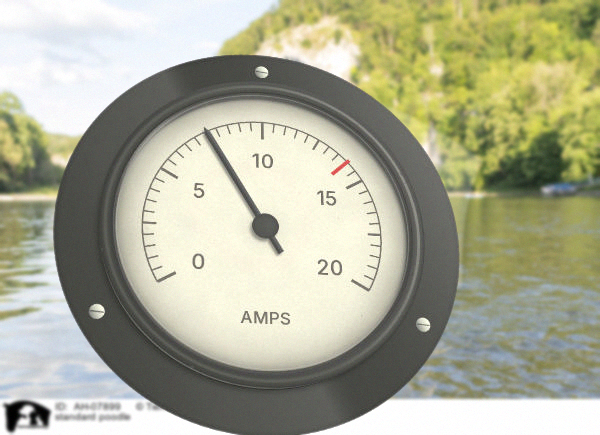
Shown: 7.5,A
